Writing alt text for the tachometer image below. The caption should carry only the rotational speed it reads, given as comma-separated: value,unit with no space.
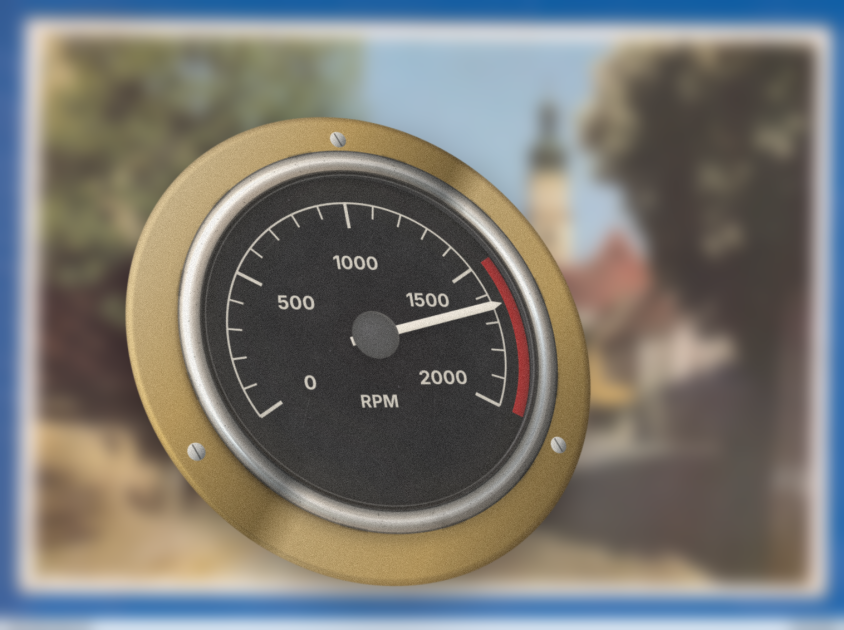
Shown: 1650,rpm
